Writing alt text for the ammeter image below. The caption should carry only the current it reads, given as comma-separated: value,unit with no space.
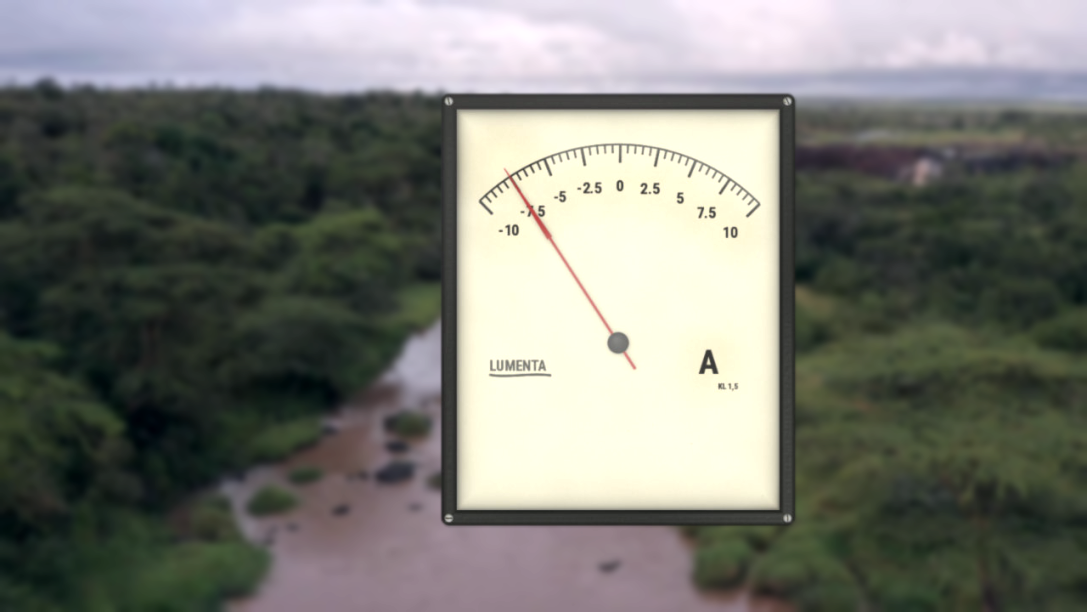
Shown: -7.5,A
